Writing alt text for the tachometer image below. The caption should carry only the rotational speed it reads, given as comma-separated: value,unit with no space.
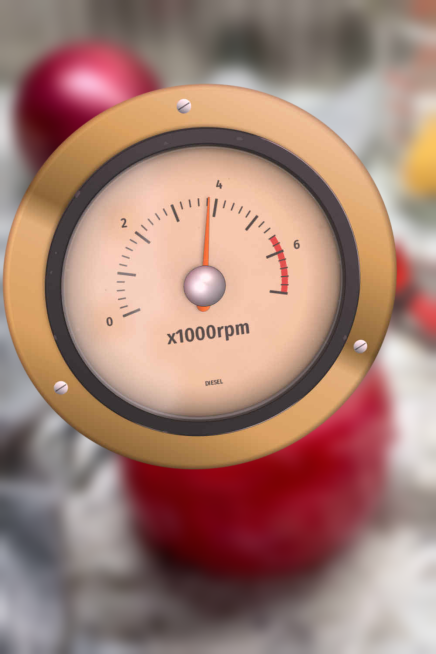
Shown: 3800,rpm
